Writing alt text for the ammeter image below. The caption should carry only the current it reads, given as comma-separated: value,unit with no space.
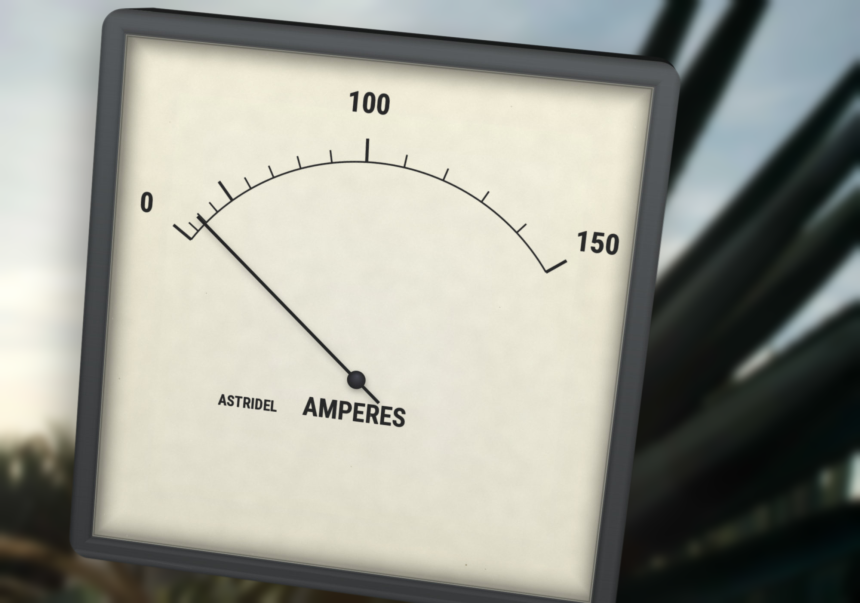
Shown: 30,A
